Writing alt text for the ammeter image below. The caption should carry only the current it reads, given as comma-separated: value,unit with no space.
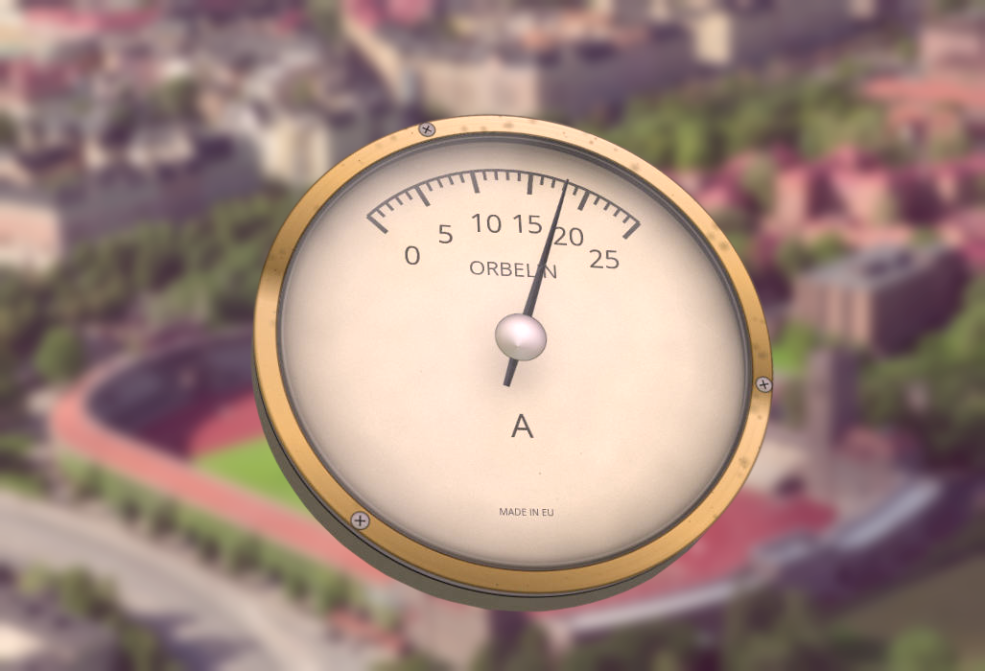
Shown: 18,A
